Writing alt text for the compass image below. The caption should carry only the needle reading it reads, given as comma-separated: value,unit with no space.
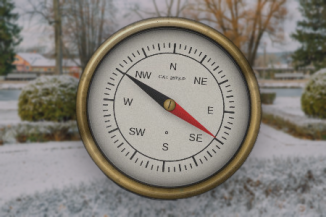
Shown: 120,°
